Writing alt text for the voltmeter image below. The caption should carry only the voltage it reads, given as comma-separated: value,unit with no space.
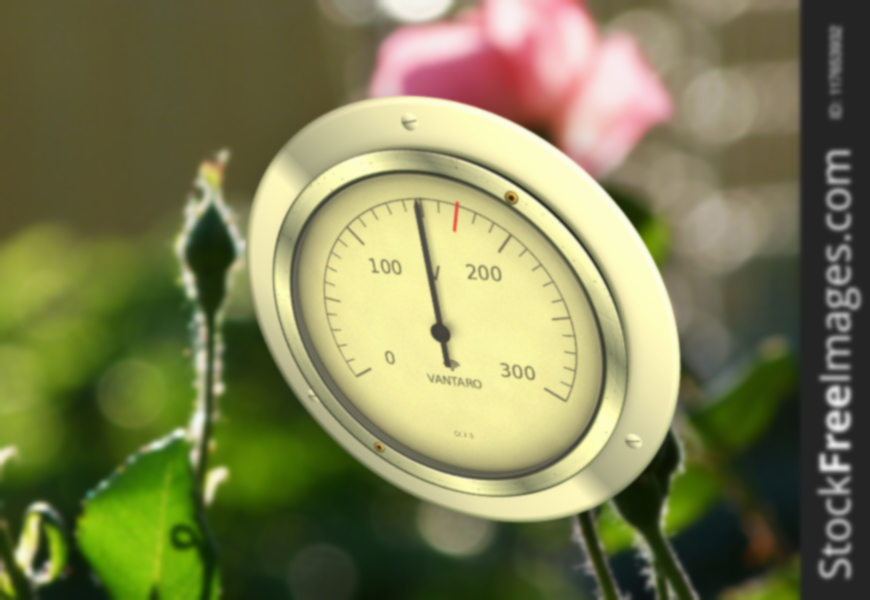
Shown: 150,V
